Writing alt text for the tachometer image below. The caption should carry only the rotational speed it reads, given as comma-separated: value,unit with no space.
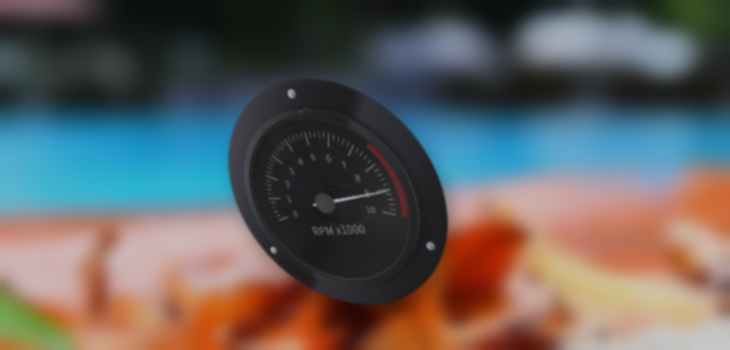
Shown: 9000,rpm
